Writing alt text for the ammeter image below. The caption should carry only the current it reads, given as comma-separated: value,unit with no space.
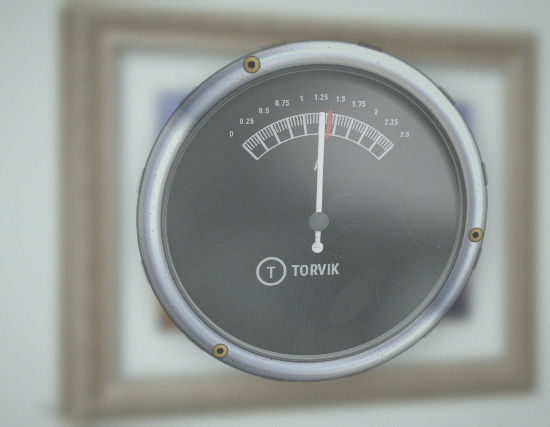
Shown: 1.25,A
